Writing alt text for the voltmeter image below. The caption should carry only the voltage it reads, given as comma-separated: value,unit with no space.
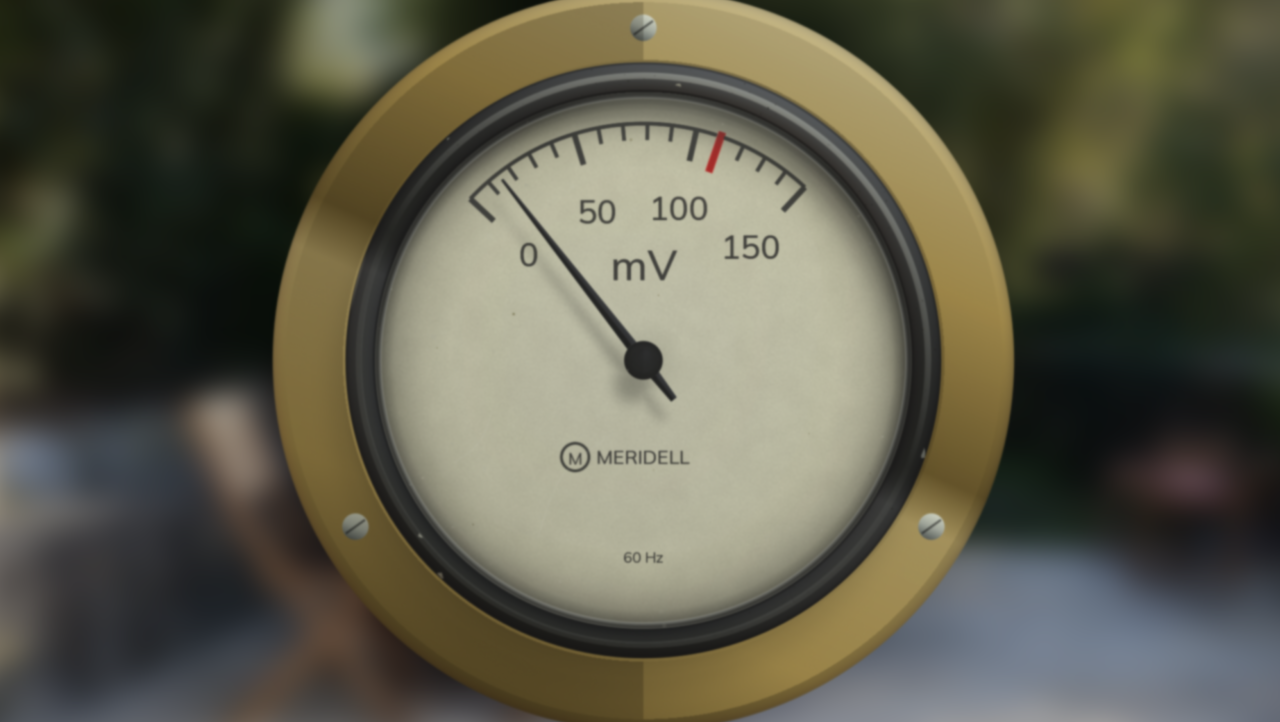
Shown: 15,mV
